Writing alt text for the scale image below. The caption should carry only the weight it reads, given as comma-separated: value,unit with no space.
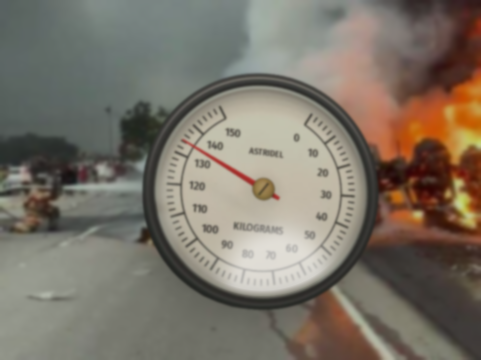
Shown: 134,kg
